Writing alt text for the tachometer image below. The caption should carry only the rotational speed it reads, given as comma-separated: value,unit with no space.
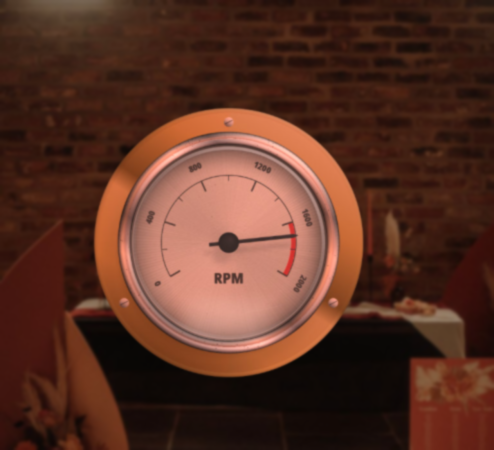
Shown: 1700,rpm
